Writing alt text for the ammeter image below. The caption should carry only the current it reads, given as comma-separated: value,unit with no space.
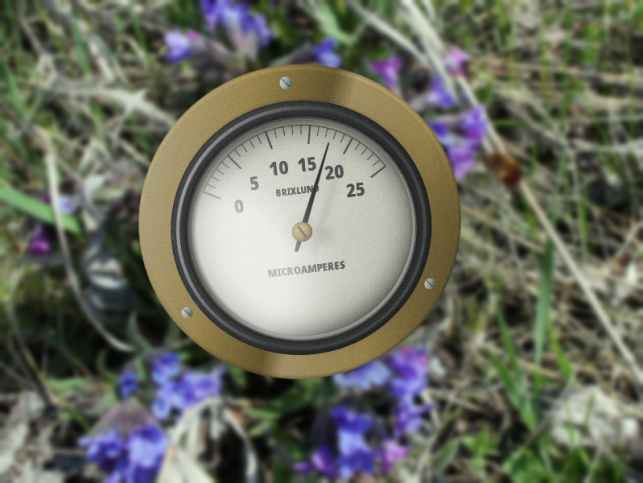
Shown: 17.5,µA
